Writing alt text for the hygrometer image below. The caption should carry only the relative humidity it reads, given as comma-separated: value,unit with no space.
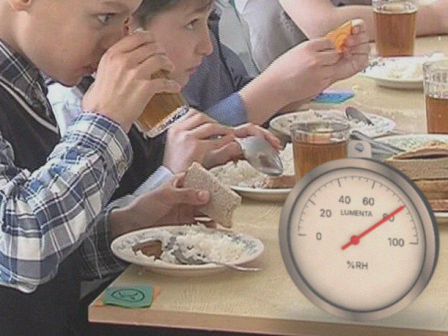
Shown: 80,%
